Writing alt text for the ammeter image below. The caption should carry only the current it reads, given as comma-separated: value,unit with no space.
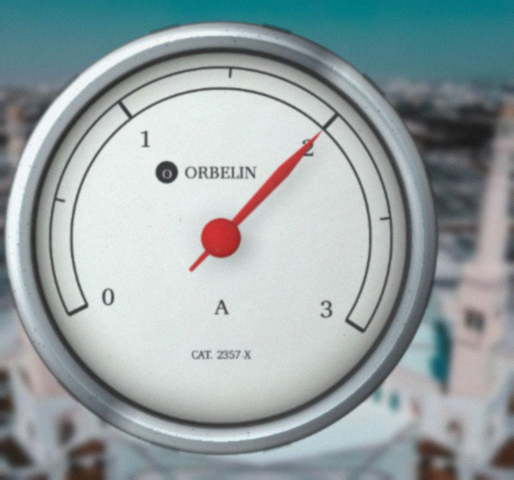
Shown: 2,A
